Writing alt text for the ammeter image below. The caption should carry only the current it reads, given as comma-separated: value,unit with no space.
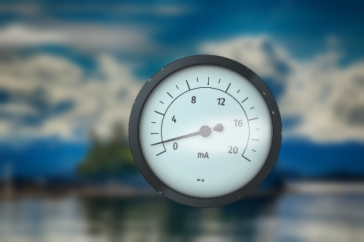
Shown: 1,mA
